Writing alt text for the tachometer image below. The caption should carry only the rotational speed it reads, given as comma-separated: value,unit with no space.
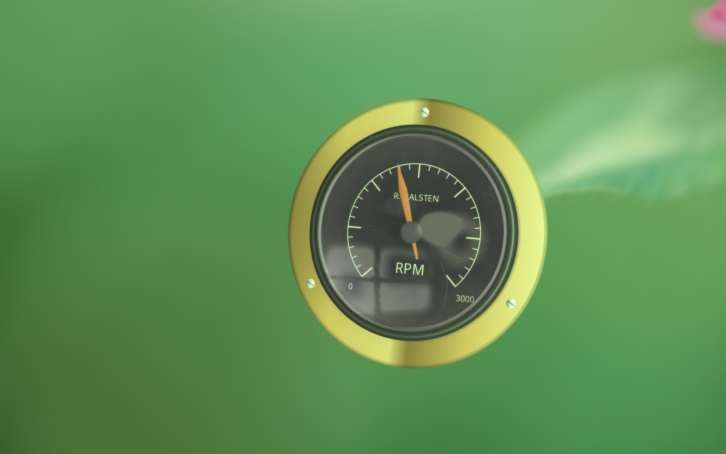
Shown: 1300,rpm
